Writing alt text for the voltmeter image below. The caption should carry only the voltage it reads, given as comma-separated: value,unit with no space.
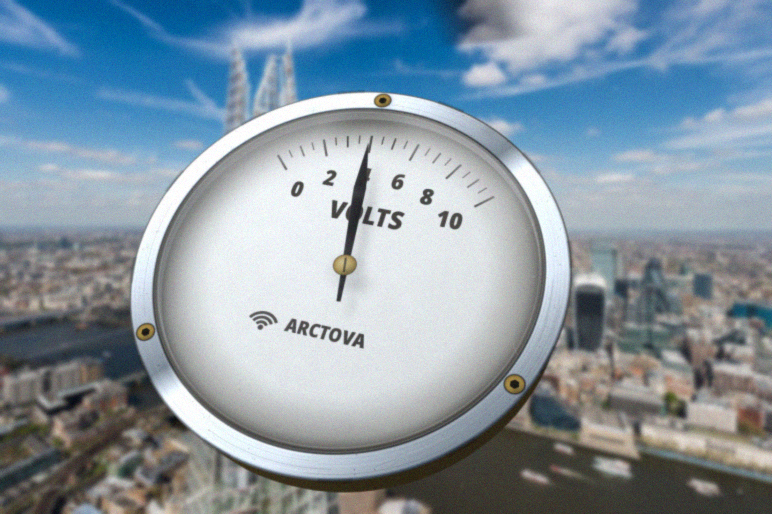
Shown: 4,V
